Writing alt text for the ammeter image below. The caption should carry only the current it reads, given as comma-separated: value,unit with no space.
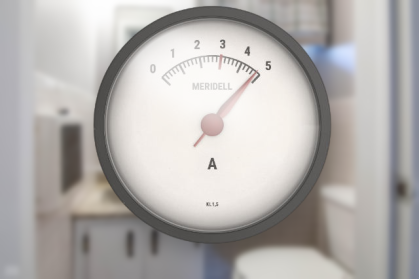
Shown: 4.8,A
